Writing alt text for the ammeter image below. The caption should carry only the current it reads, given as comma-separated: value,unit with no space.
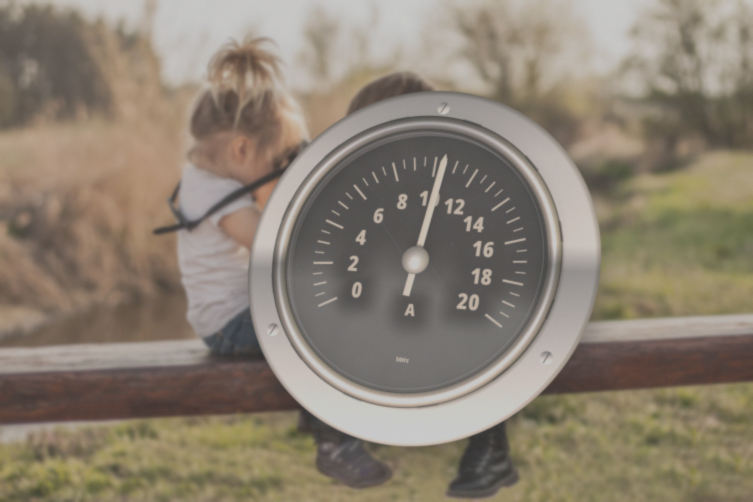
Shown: 10.5,A
